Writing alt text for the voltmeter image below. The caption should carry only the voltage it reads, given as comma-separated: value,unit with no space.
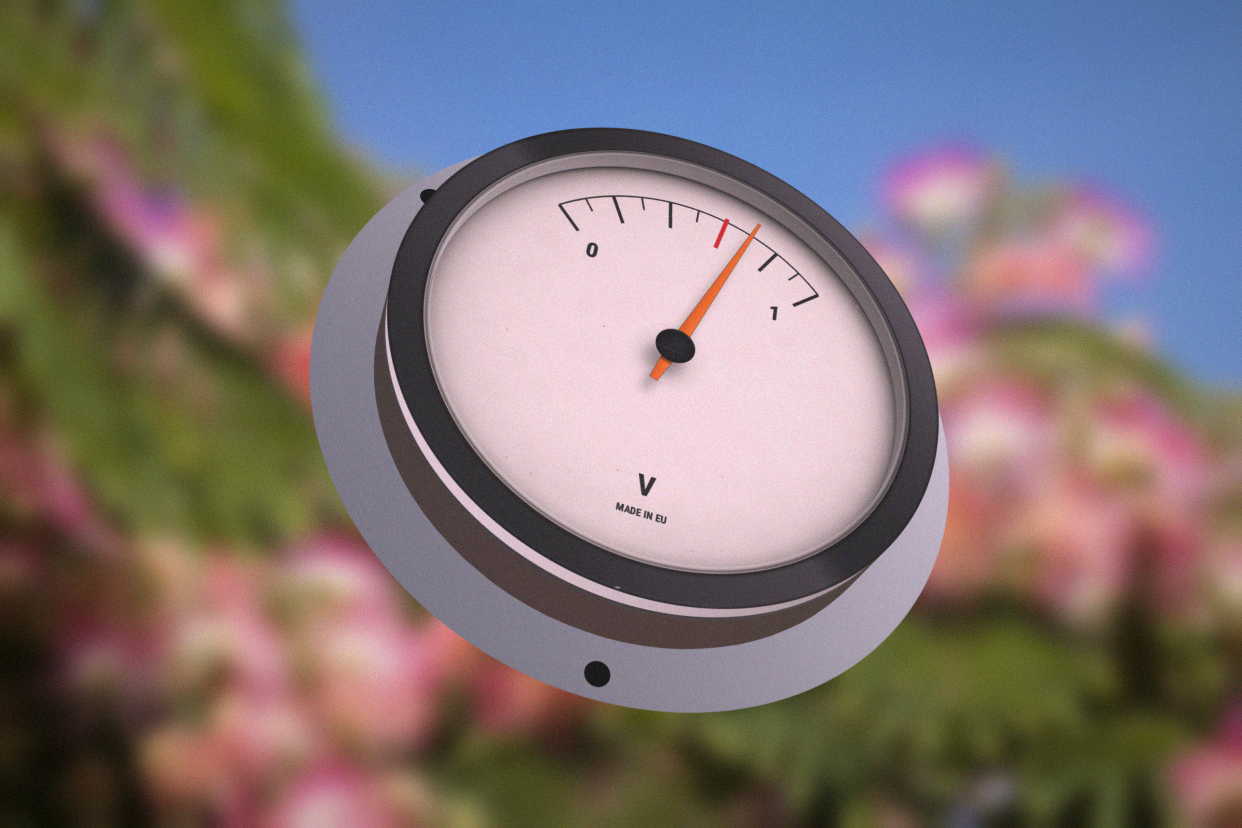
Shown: 0.7,V
